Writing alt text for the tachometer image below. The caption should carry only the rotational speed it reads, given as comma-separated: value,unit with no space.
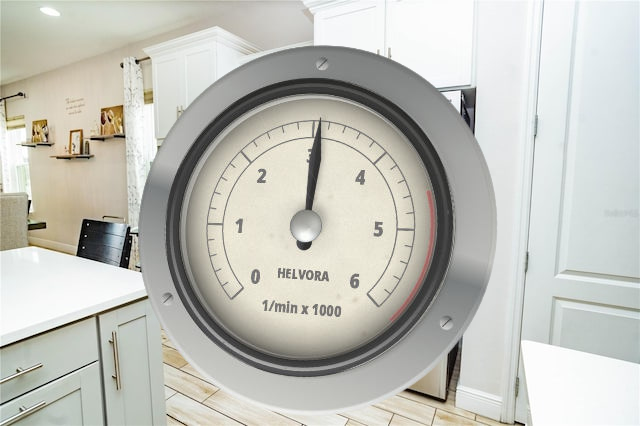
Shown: 3100,rpm
